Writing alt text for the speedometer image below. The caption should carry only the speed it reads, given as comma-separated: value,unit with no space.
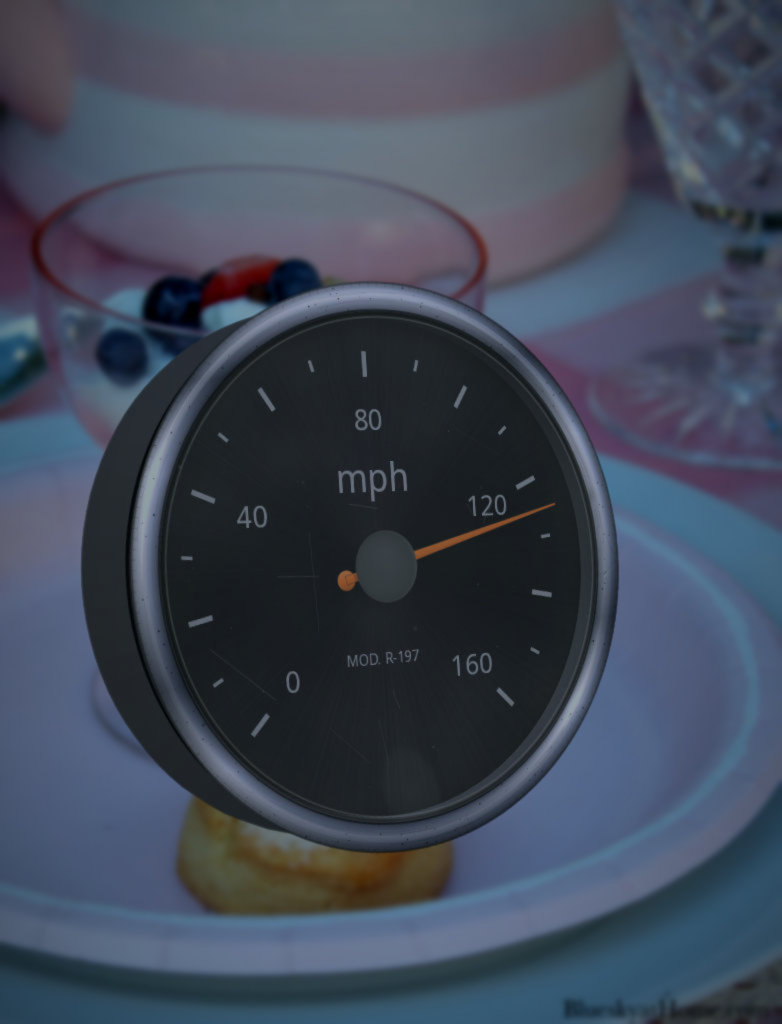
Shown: 125,mph
